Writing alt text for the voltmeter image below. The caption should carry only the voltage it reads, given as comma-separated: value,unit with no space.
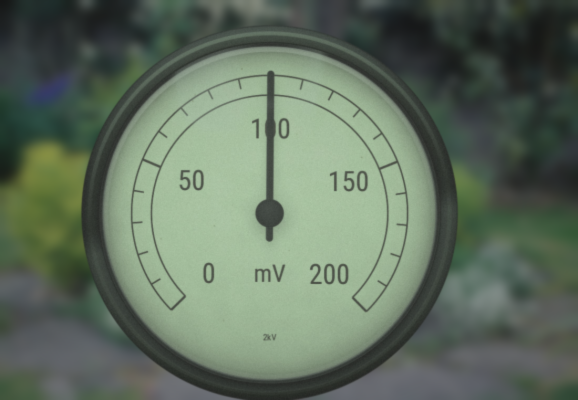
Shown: 100,mV
